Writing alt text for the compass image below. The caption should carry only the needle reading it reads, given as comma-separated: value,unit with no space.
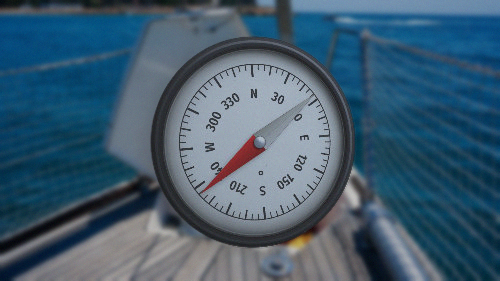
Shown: 235,°
